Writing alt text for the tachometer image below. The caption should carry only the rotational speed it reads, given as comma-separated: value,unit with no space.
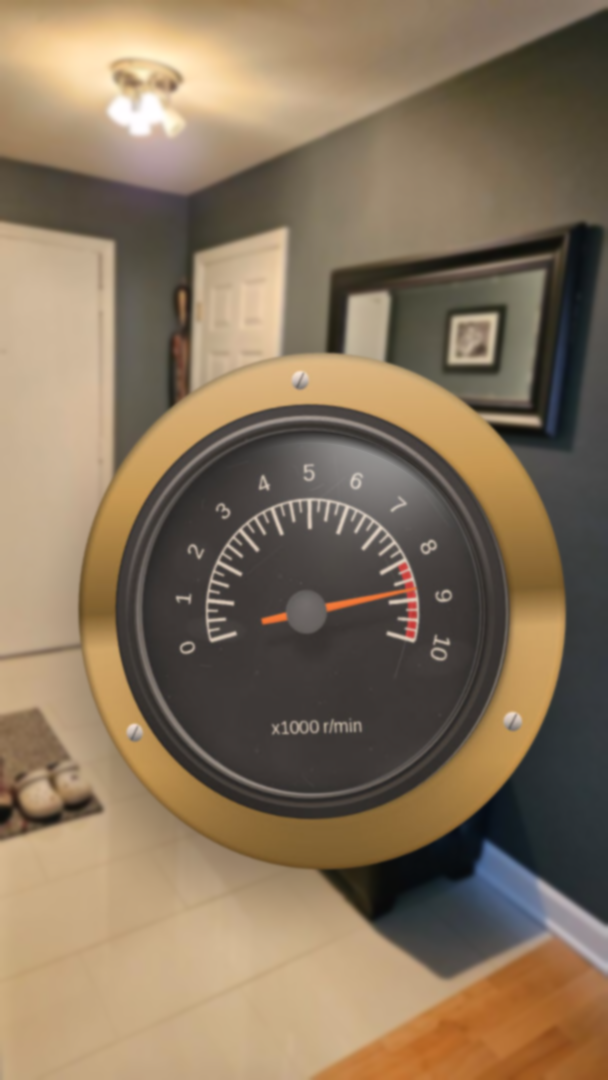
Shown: 8750,rpm
